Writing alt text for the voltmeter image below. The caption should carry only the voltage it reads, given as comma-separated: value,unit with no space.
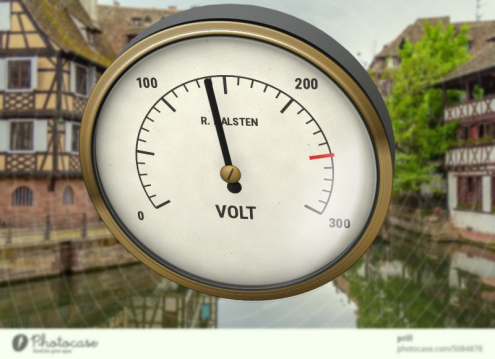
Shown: 140,V
